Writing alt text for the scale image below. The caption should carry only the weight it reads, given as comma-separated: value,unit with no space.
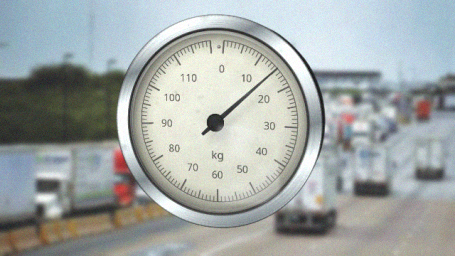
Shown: 15,kg
